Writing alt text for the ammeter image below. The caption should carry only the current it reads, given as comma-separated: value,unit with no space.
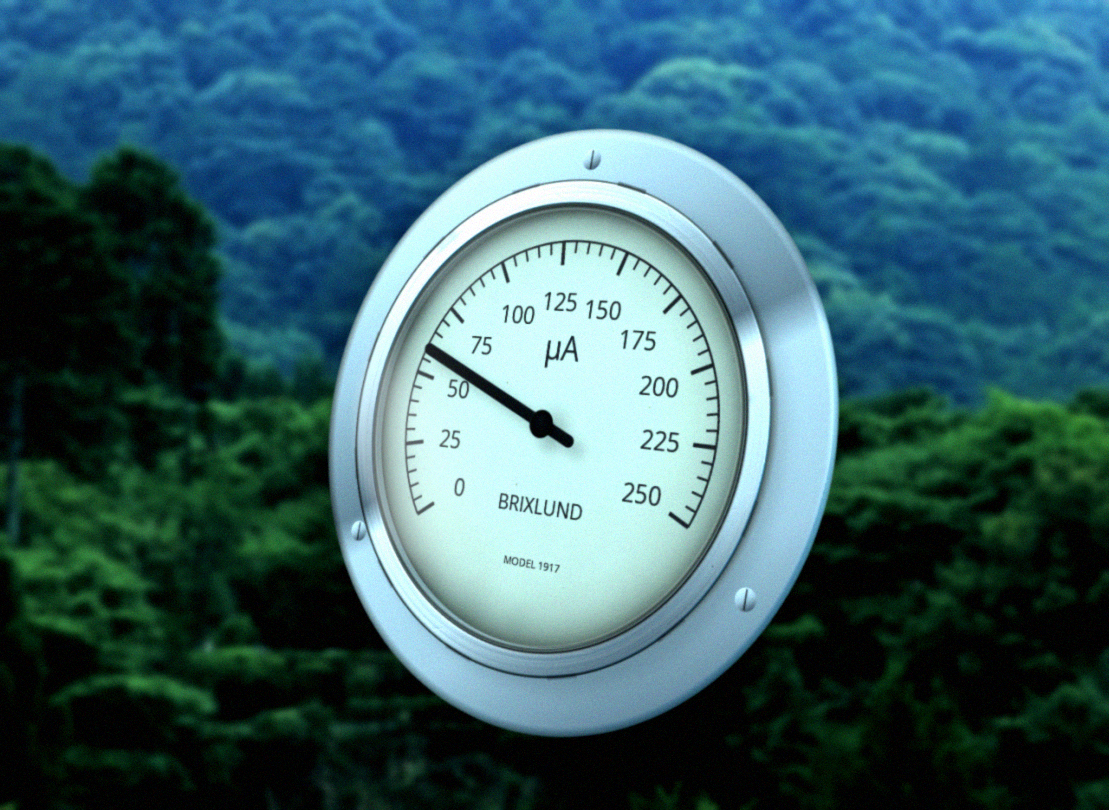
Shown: 60,µA
